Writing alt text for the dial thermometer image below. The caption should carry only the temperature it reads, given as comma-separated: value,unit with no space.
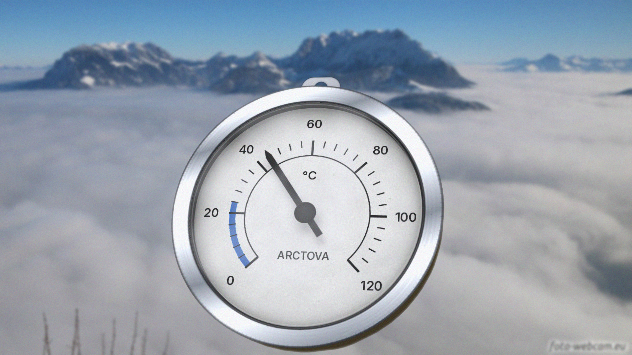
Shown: 44,°C
